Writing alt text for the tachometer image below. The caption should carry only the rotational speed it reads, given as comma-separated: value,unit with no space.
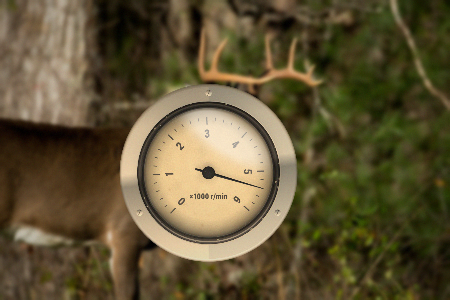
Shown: 5400,rpm
